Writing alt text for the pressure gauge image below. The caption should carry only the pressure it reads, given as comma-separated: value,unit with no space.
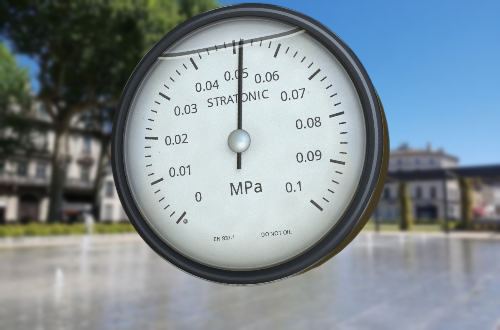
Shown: 0.052,MPa
